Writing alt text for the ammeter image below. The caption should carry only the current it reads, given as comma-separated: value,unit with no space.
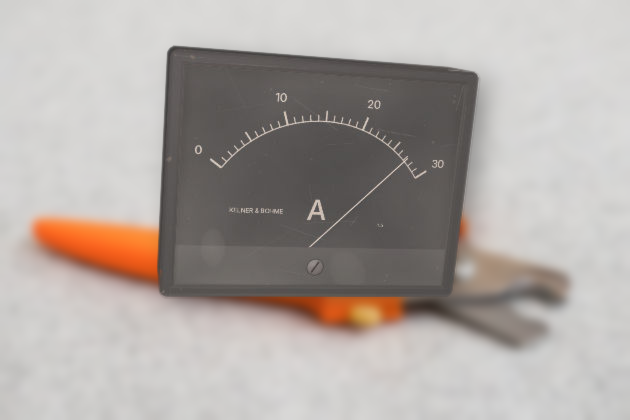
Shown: 27,A
